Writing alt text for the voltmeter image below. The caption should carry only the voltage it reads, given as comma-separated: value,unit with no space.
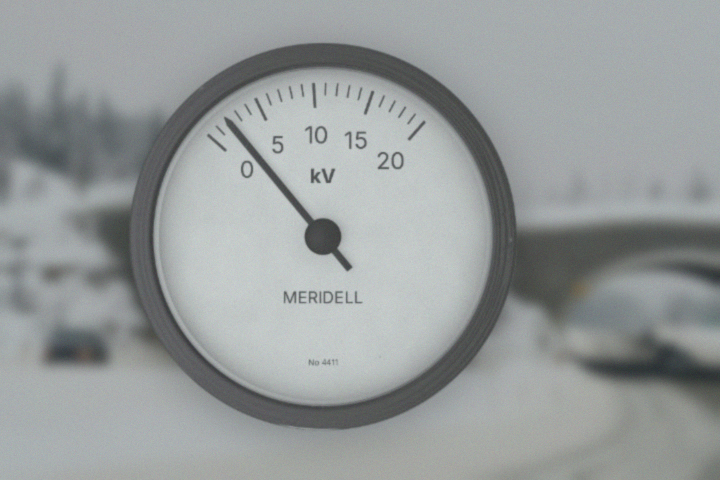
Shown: 2,kV
